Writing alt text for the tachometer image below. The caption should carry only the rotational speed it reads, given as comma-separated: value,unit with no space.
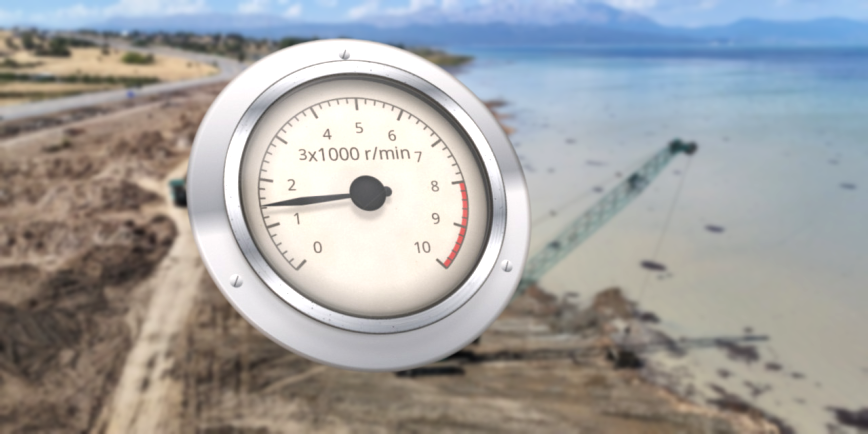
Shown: 1400,rpm
